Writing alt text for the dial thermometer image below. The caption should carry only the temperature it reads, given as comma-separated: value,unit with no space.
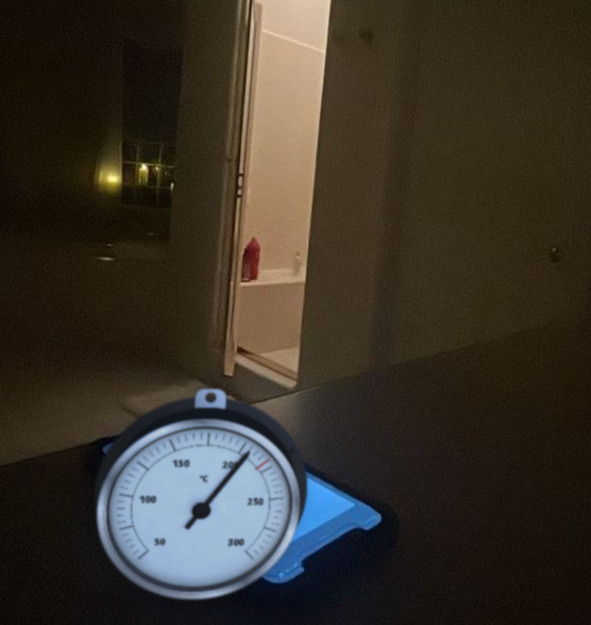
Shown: 205,°C
